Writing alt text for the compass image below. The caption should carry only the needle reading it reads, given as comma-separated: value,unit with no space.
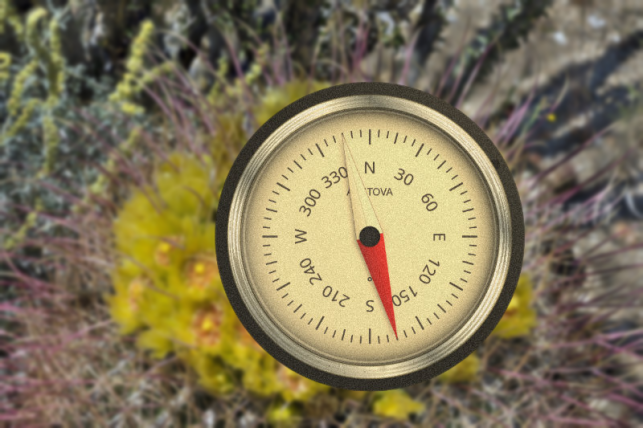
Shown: 165,°
